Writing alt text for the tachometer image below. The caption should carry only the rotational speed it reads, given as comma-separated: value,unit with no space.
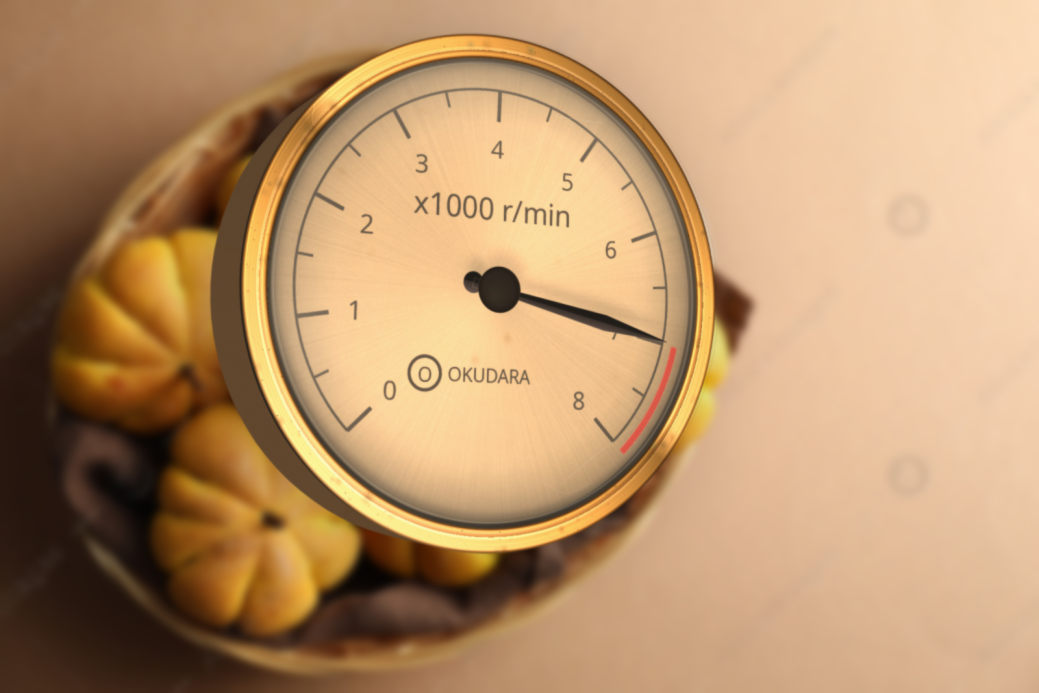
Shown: 7000,rpm
